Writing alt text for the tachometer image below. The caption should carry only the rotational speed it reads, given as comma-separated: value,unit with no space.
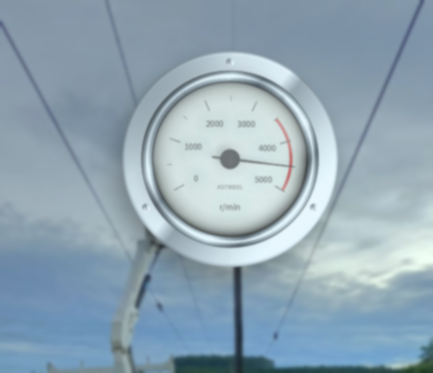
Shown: 4500,rpm
